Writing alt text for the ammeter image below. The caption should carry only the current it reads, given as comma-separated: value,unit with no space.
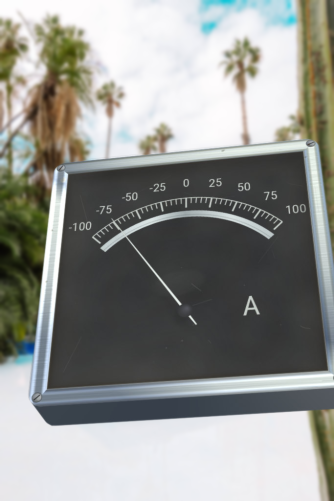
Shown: -75,A
